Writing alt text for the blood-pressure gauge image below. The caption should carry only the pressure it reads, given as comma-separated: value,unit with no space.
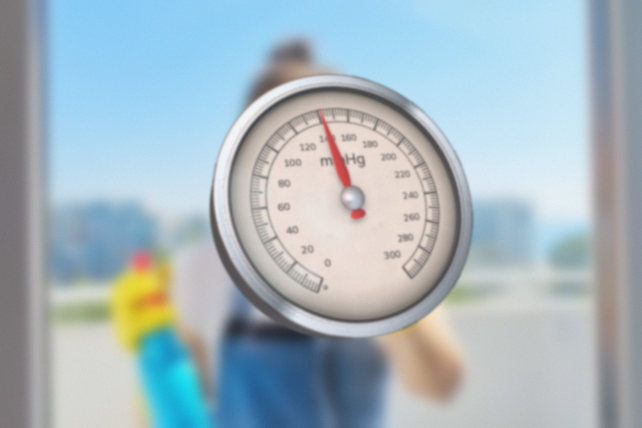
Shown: 140,mmHg
